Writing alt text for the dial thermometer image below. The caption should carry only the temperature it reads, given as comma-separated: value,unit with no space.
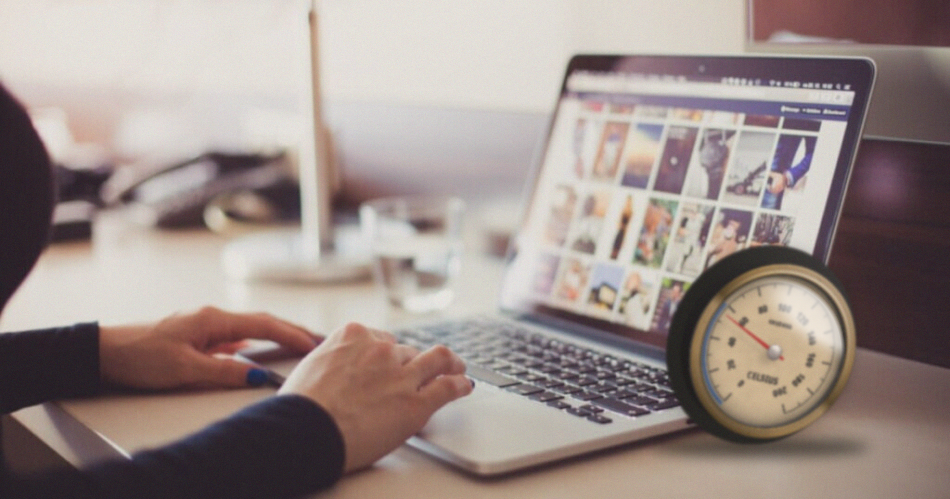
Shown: 55,°C
